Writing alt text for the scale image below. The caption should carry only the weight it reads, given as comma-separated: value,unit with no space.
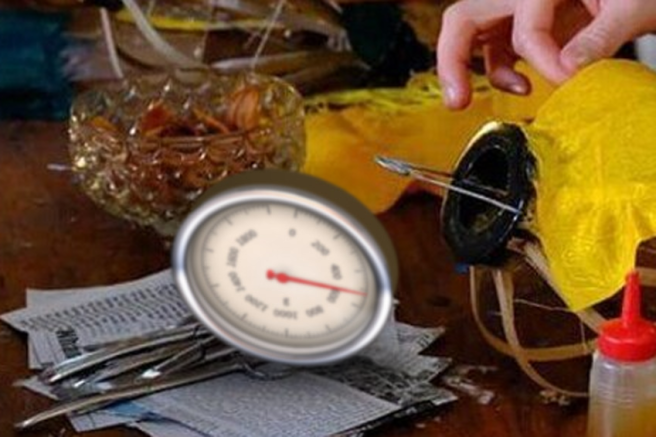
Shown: 500,g
